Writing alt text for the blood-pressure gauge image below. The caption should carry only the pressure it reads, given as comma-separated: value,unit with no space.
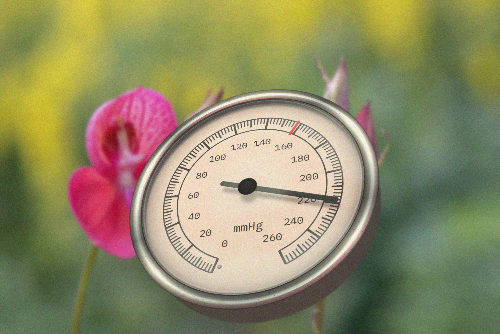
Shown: 220,mmHg
